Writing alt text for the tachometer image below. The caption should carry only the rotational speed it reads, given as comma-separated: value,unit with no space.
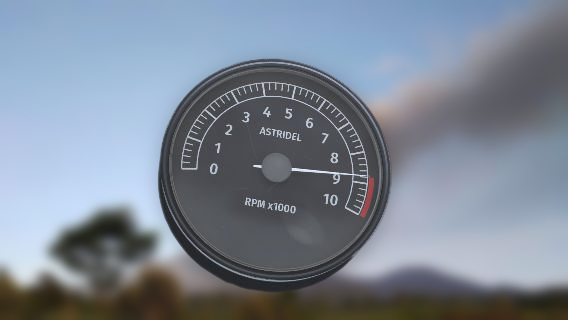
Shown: 8800,rpm
